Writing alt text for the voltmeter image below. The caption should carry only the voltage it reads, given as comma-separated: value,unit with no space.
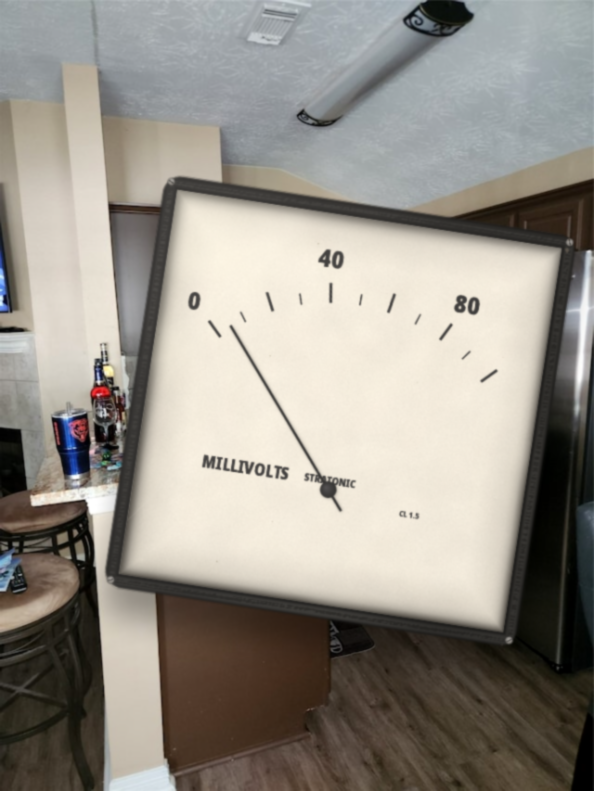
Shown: 5,mV
